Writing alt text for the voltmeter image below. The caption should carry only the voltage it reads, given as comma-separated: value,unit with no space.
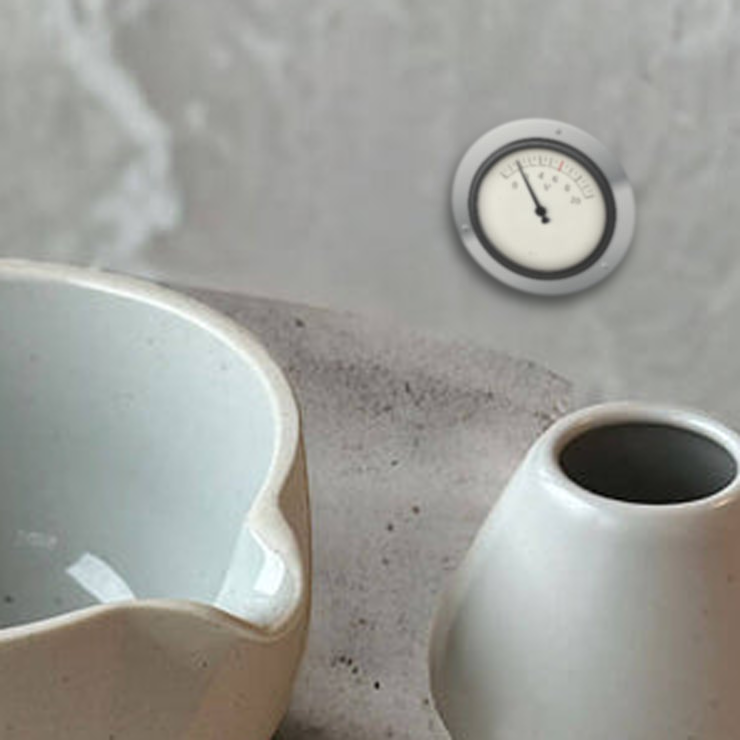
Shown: 2,V
